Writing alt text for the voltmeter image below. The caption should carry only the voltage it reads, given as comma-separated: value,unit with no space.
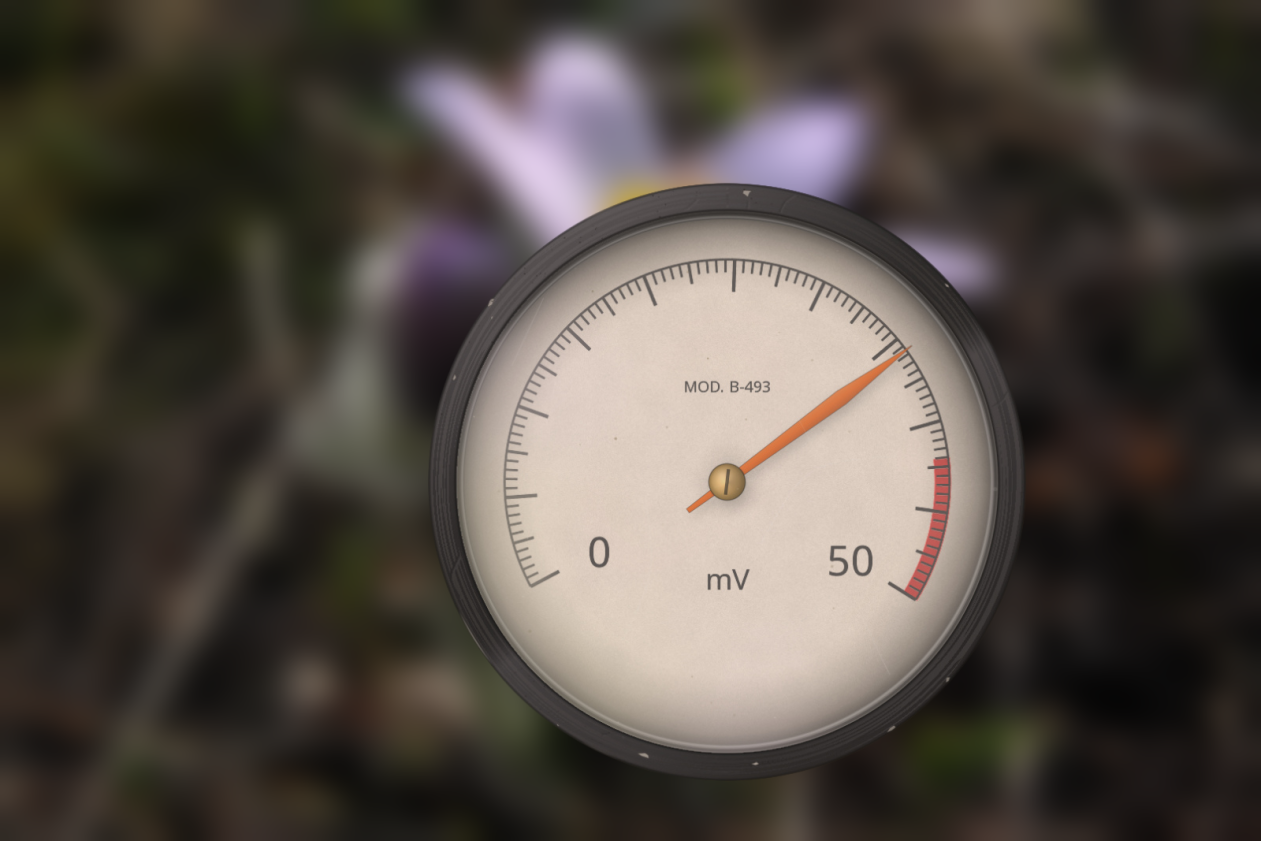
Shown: 35.75,mV
